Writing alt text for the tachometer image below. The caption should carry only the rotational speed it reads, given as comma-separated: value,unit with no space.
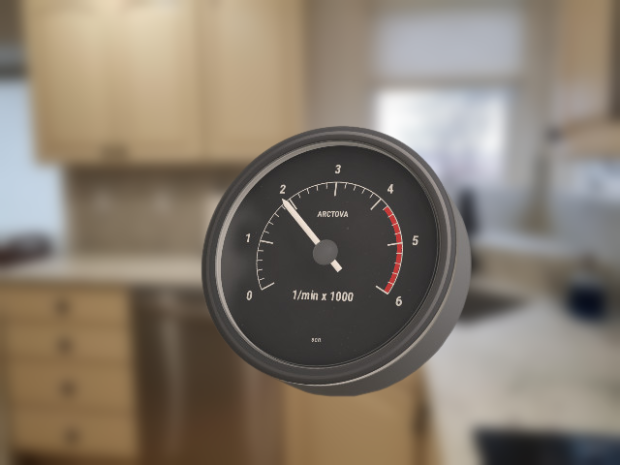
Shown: 1900,rpm
